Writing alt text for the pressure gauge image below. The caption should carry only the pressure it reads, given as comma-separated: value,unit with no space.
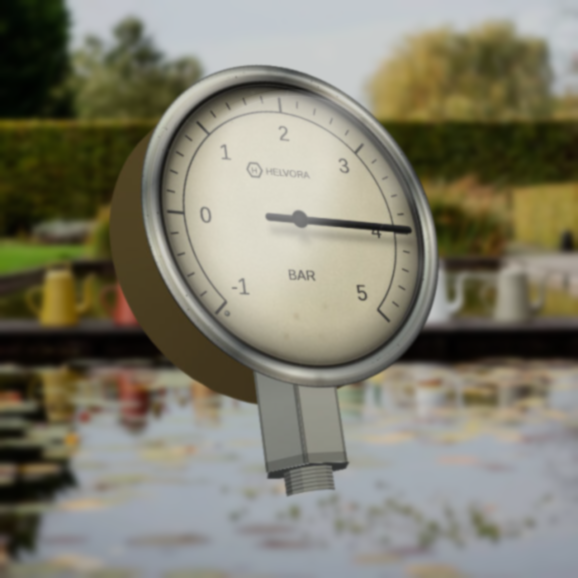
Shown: 4,bar
